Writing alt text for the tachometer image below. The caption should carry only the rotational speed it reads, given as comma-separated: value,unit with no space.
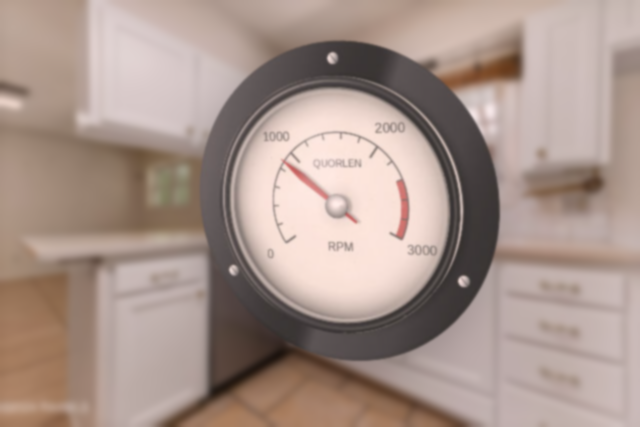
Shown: 900,rpm
